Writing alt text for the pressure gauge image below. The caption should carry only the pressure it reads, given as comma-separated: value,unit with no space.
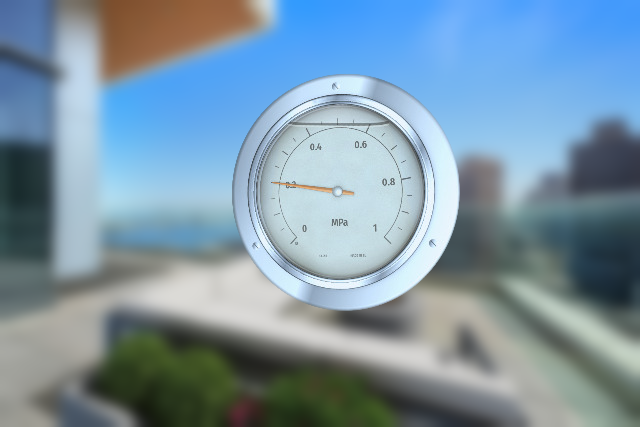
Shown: 0.2,MPa
